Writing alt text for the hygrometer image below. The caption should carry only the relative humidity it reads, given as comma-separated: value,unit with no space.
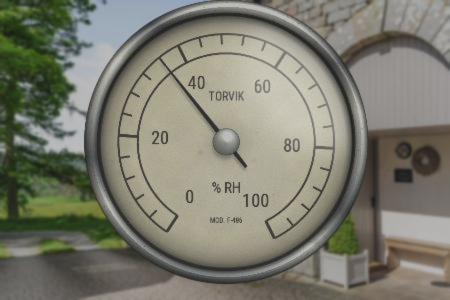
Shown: 36,%
